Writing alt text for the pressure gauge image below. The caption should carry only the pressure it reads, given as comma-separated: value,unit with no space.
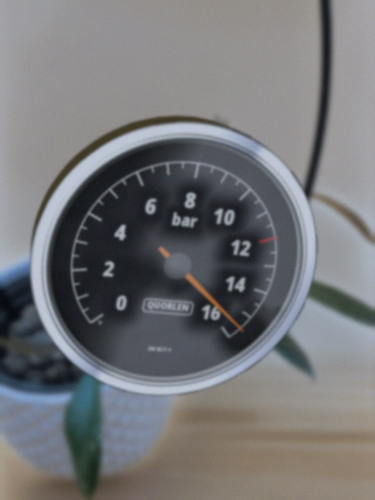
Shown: 15.5,bar
